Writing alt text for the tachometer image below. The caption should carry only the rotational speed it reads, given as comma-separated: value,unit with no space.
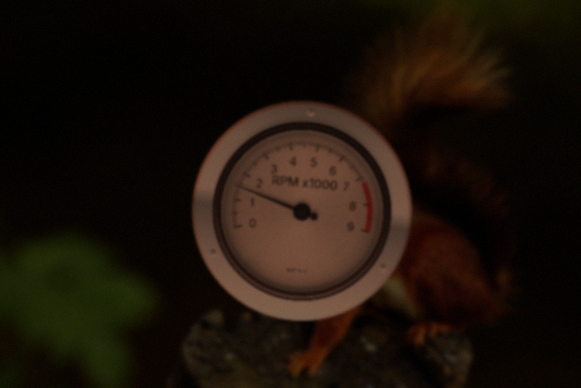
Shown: 1500,rpm
